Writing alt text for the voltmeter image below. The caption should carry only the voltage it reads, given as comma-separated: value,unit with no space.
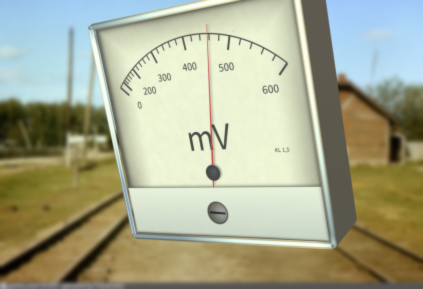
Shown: 460,mV
